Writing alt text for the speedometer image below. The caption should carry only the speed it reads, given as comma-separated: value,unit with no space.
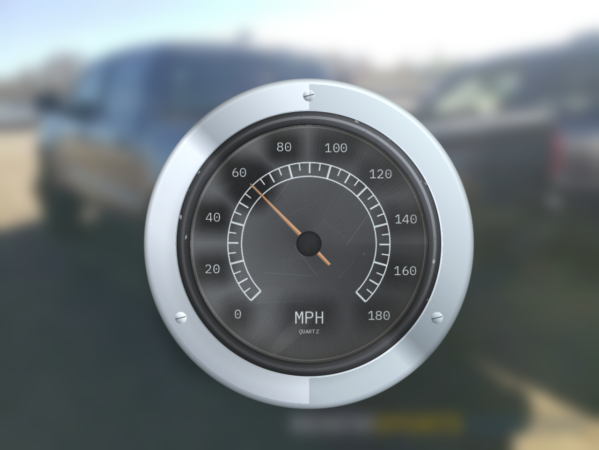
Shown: 60,mph
